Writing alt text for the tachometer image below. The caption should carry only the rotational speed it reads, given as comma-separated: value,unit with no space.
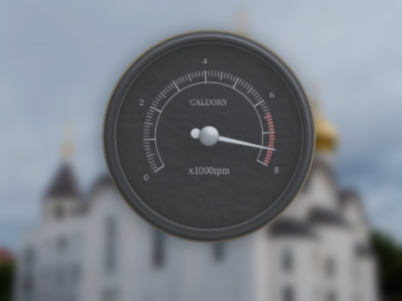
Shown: 7500,rpm
